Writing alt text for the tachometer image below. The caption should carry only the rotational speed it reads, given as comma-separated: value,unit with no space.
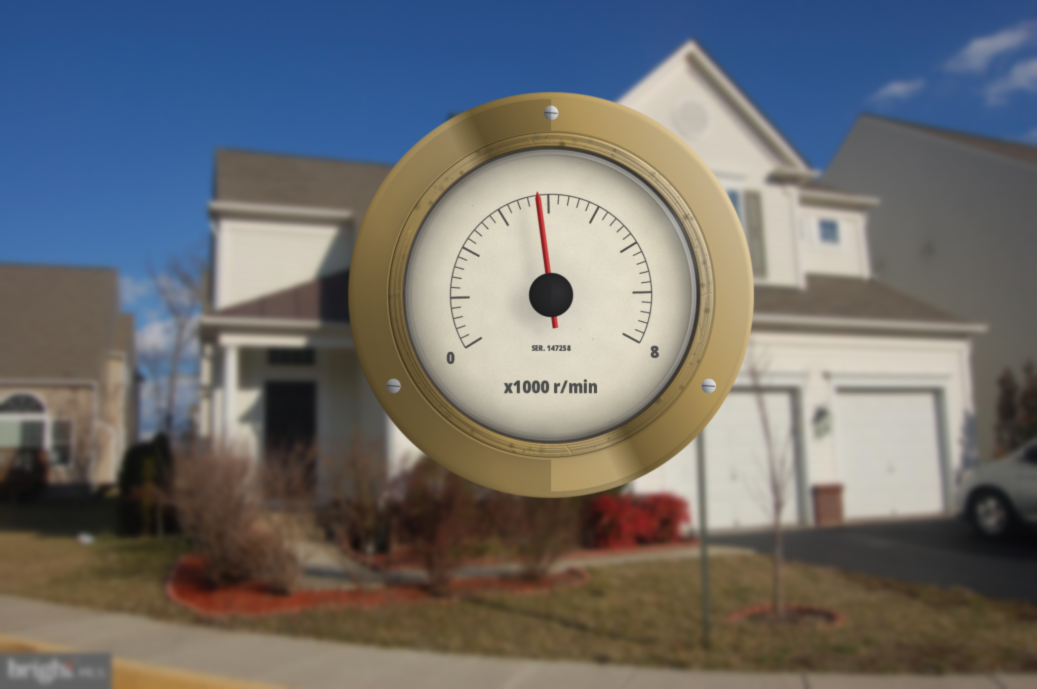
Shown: 3800,rpm
